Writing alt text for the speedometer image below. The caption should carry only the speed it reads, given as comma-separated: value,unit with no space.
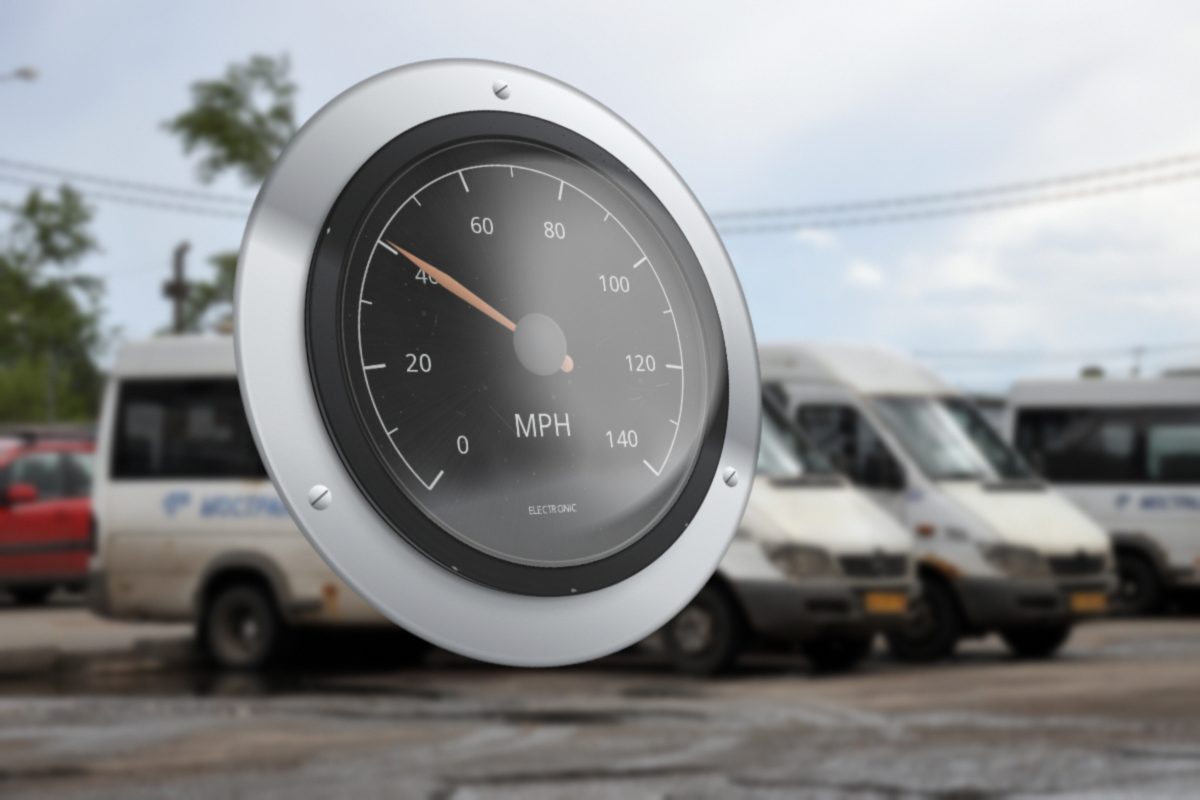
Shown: 40,mph
